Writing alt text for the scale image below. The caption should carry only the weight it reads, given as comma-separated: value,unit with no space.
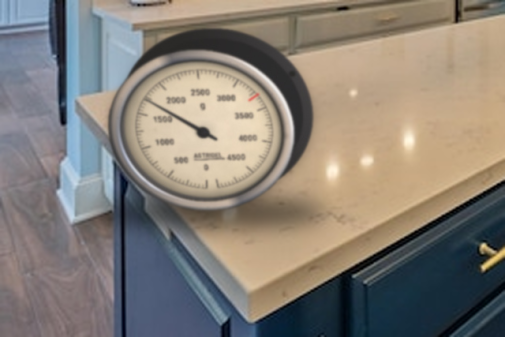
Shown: 1750,g
